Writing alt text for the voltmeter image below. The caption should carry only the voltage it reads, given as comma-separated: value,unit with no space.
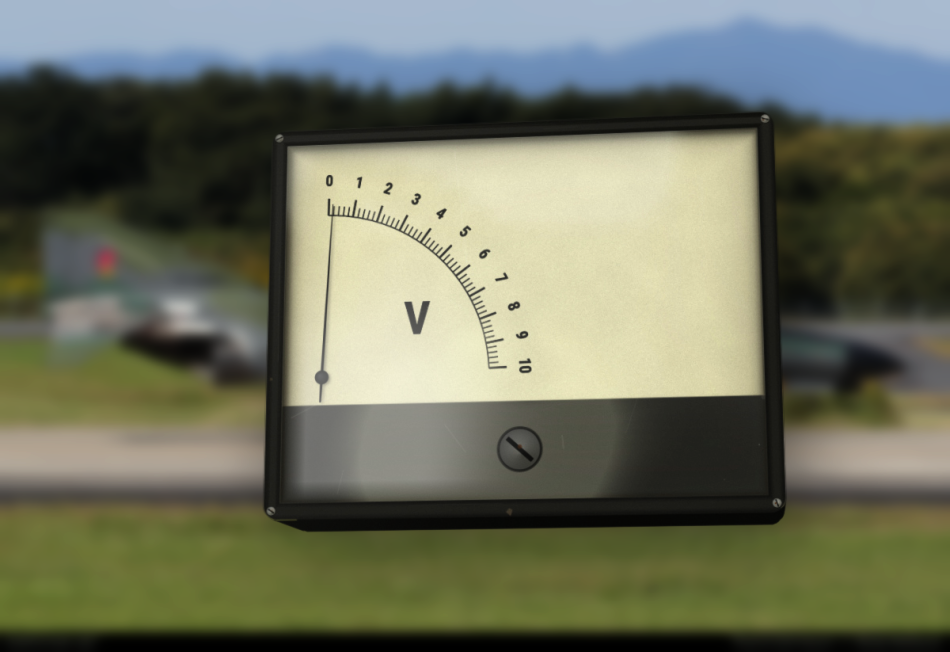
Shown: 0.2,V
